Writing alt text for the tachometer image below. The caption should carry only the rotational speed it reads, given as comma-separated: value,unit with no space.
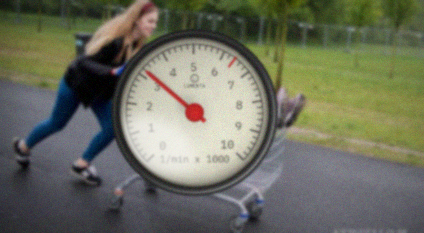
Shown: 3200,rpm
